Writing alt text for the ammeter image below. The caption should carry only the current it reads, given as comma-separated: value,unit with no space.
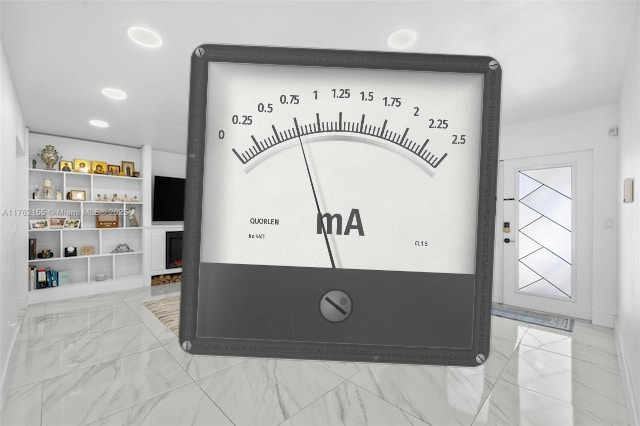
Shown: 0.75,mA
